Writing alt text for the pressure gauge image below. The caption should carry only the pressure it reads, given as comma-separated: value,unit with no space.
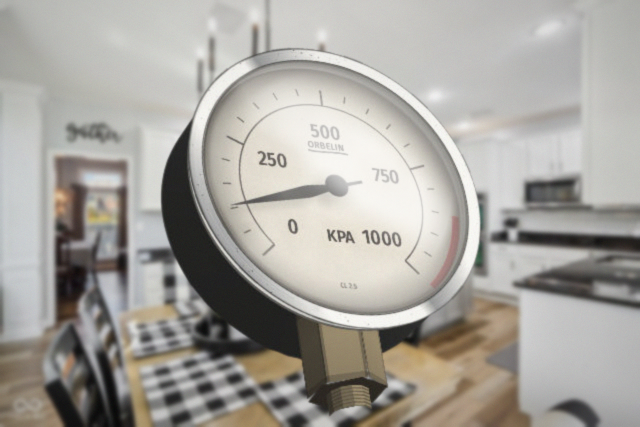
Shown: 100,kPa
